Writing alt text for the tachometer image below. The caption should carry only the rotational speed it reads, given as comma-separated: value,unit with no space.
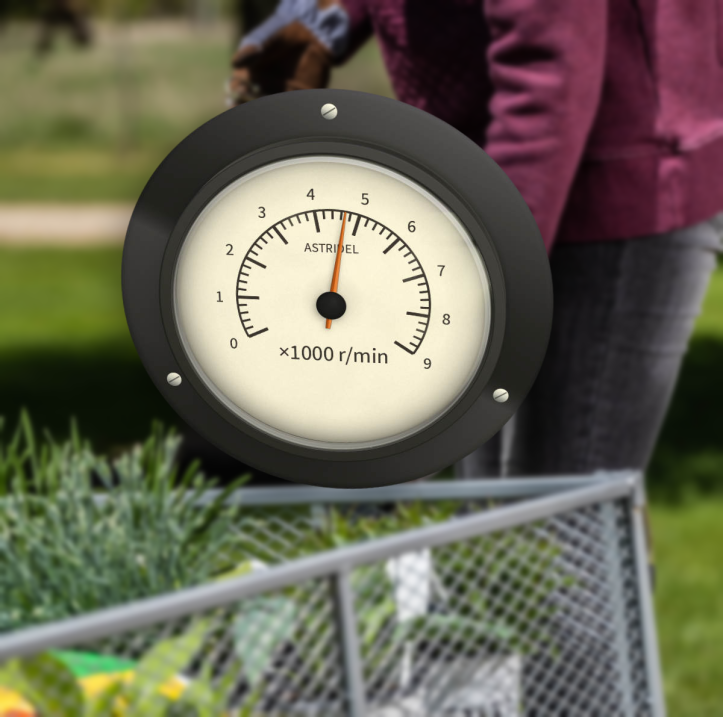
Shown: 4700,rpm
